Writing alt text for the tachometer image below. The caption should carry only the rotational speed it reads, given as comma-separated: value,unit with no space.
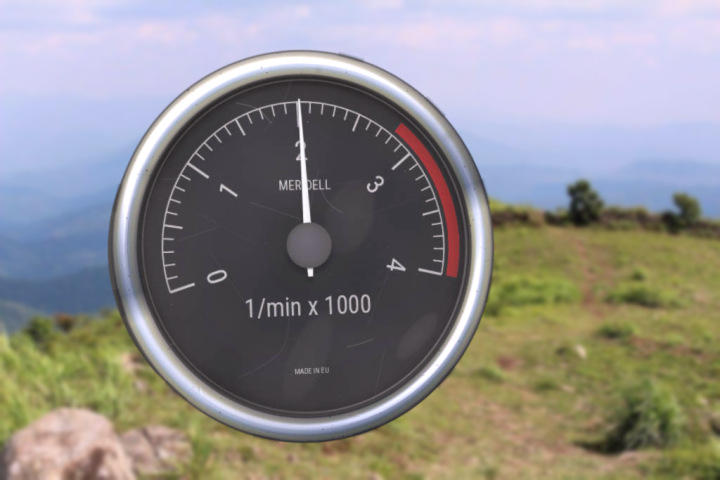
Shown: 2000,rpm
